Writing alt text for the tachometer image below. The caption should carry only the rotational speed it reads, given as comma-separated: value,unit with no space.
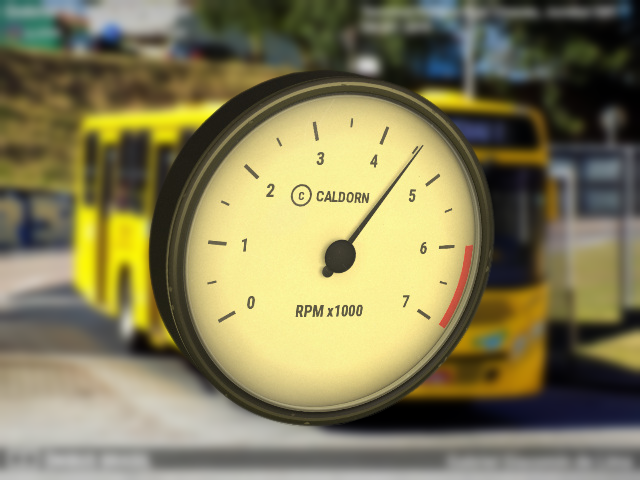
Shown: 4500,rpm
